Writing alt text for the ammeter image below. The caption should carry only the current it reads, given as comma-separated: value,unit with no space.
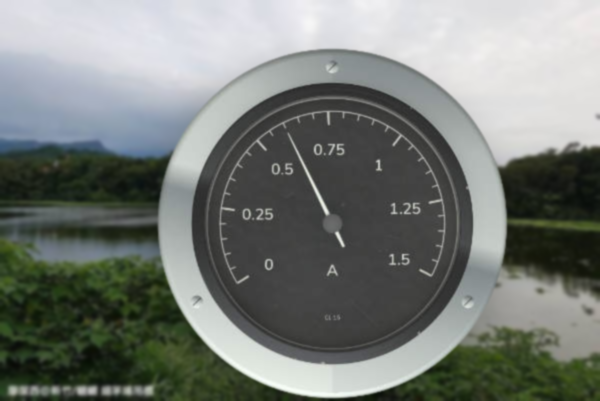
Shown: 0.6,A
